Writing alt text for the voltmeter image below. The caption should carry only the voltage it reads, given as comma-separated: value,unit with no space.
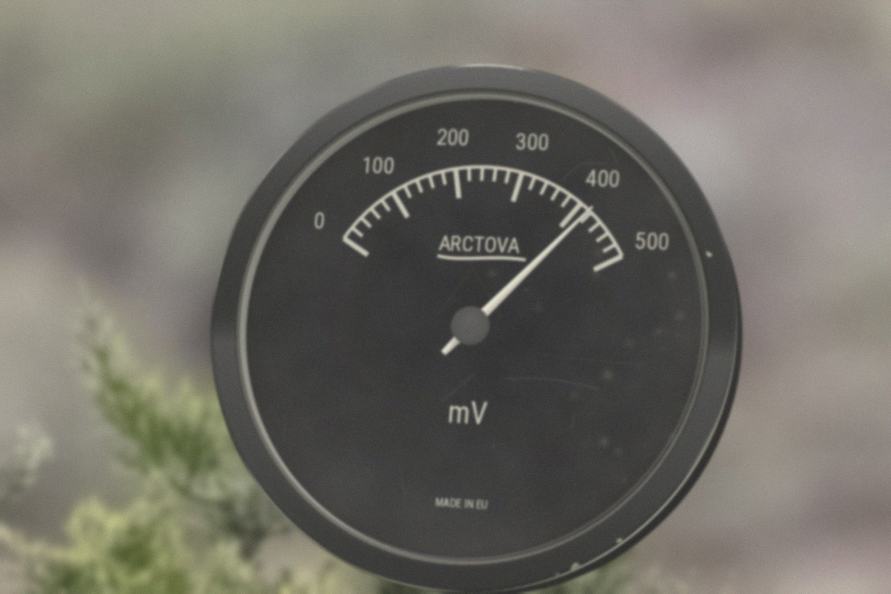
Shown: 420,mV
